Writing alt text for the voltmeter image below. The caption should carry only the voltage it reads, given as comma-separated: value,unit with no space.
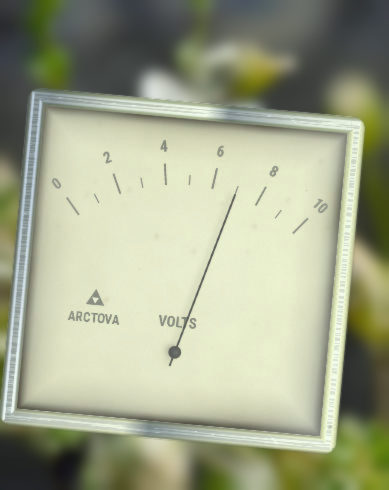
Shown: 7,V
